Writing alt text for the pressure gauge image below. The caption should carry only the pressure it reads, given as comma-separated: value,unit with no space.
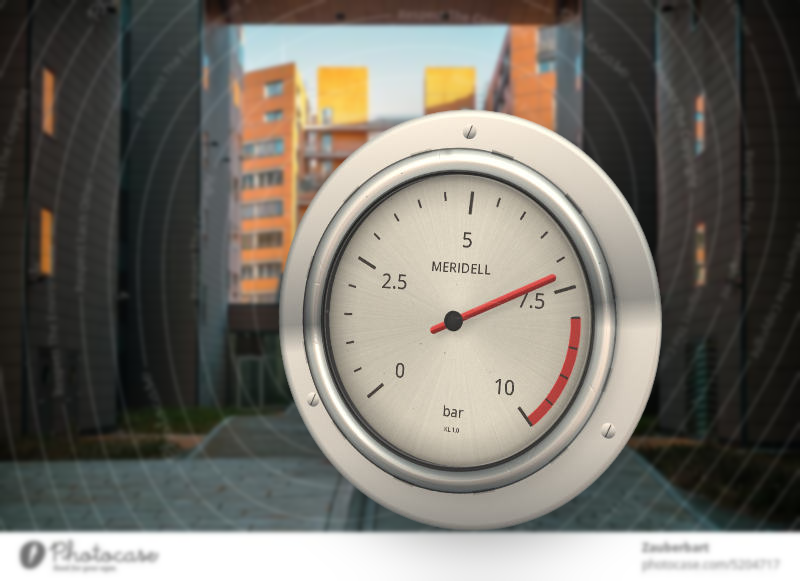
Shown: 7.25,bar
